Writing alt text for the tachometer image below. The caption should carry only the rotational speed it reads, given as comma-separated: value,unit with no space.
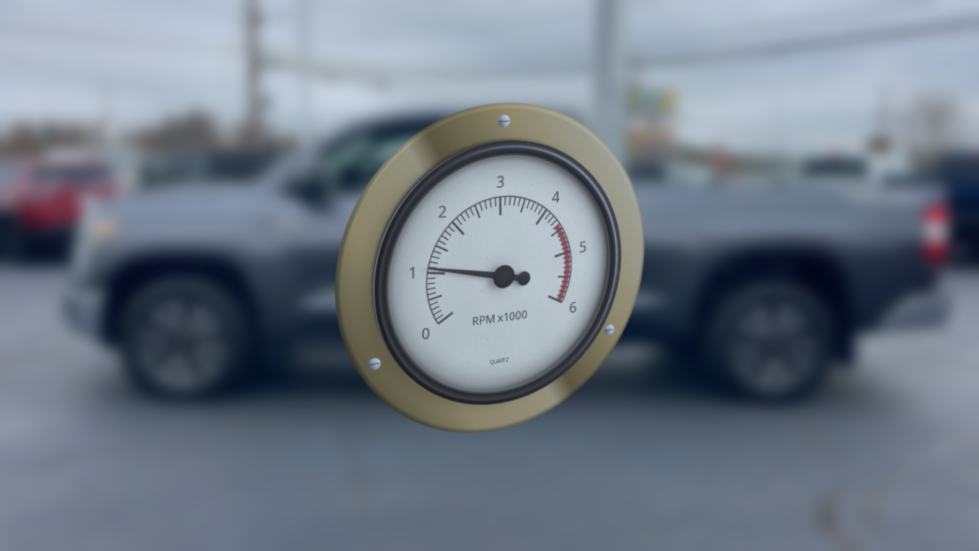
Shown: 1100,rpm
